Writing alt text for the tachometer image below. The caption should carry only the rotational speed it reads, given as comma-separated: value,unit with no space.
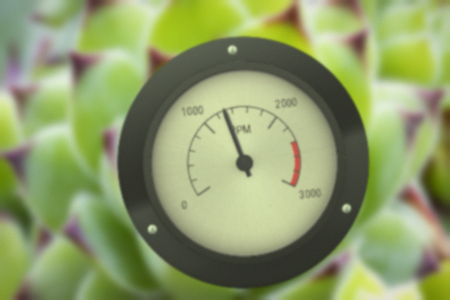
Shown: 1300,rpm
